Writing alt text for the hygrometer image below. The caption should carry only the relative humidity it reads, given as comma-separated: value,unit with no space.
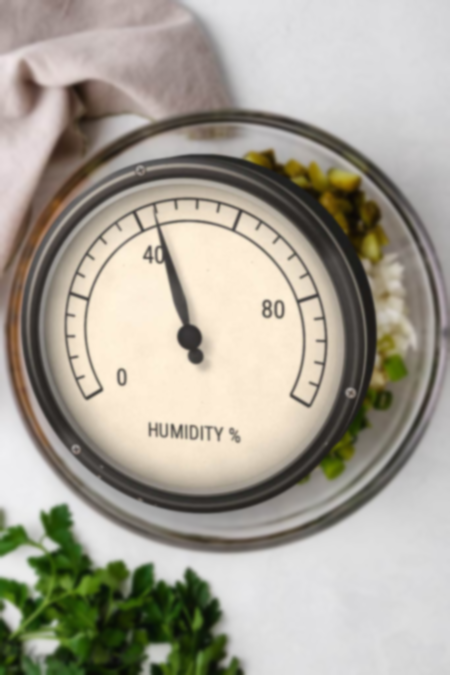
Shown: 44,%
